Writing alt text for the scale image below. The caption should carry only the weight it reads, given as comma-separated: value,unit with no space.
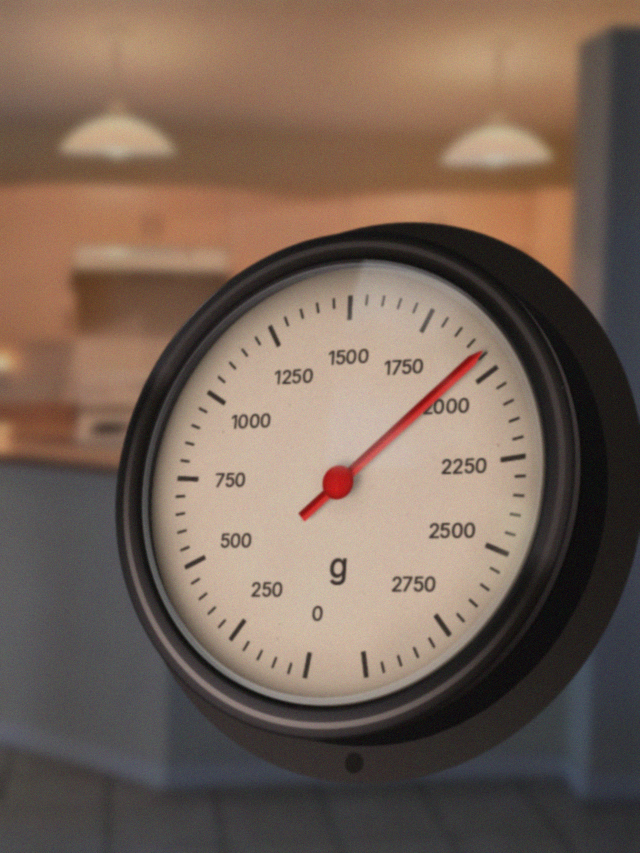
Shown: 1950,g
